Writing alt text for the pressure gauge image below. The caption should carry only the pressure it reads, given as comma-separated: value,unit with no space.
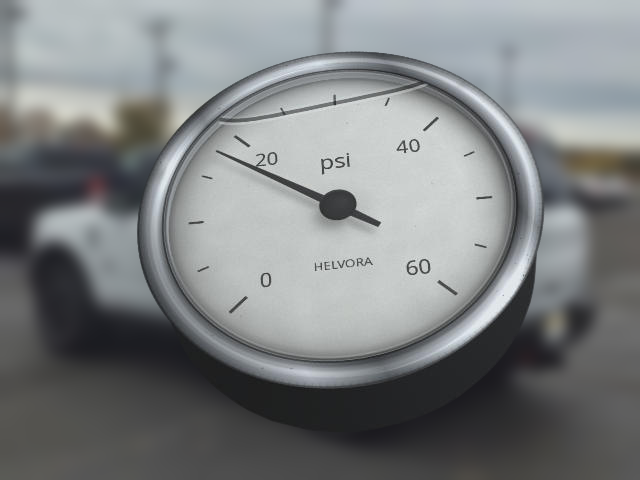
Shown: 17.5,psi
